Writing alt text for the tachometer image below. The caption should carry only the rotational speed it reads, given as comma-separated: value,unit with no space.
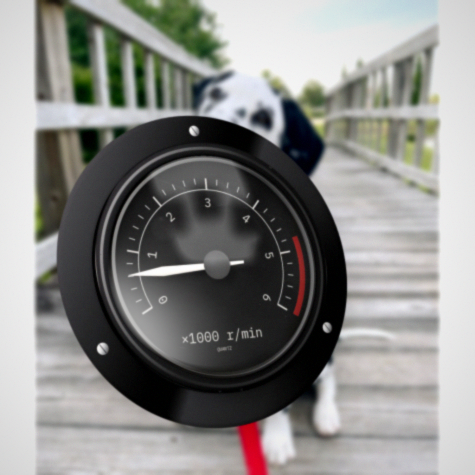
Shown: 600,rpm
